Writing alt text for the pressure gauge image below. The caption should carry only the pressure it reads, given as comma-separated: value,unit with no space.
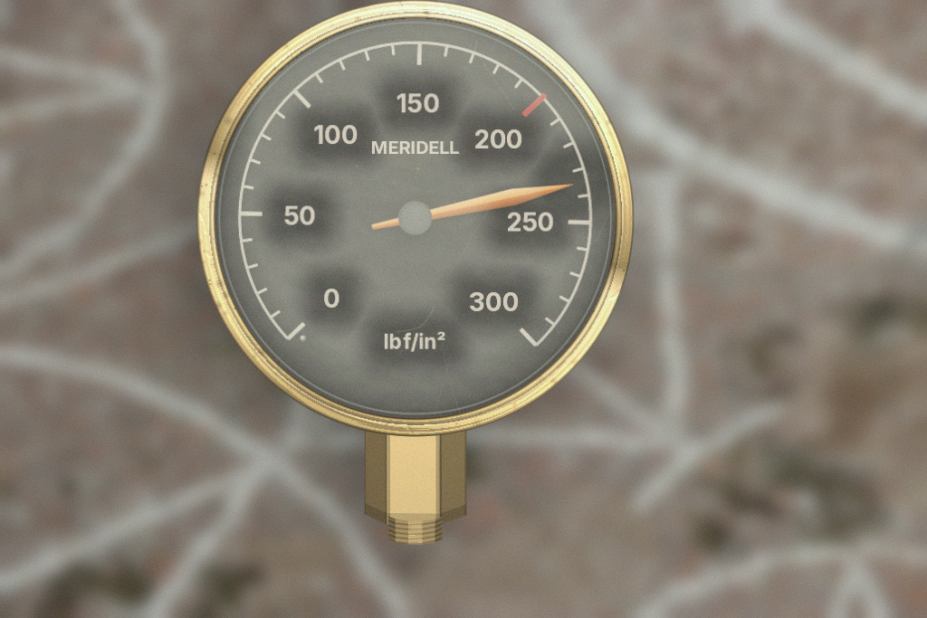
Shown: 235,psi
